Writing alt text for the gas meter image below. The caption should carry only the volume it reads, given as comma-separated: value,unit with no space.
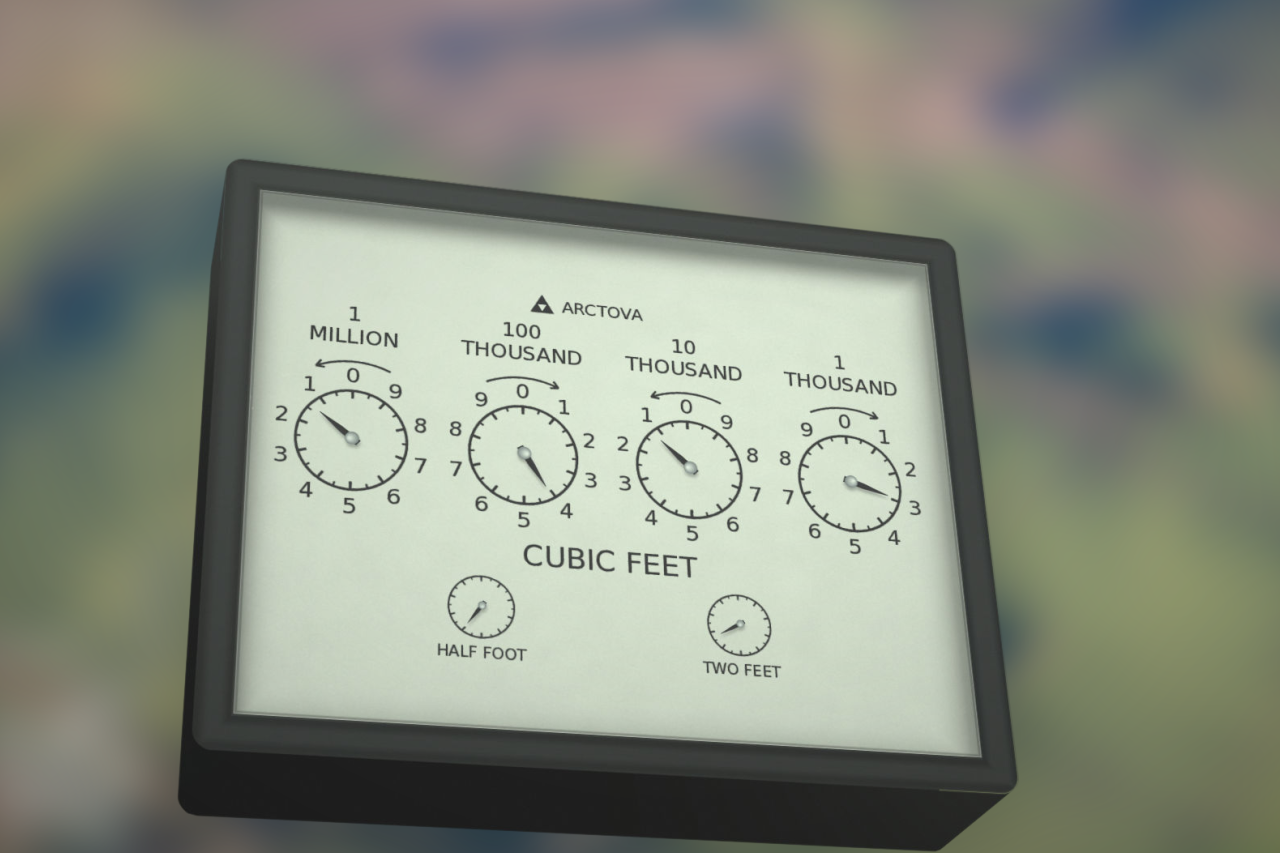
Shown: 141300,ft³
